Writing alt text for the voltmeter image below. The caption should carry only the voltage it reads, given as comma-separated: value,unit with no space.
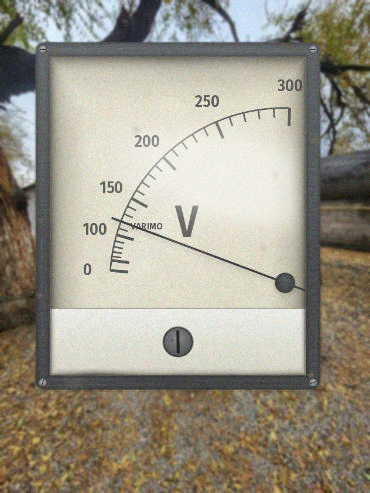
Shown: 120,V
